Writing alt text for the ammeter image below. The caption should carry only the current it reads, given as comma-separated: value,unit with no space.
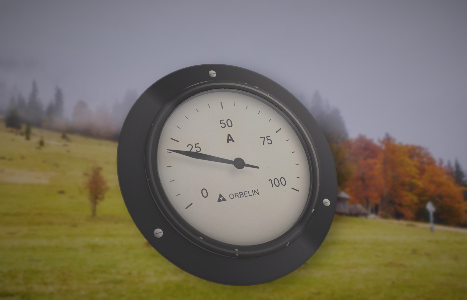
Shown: 20,A
